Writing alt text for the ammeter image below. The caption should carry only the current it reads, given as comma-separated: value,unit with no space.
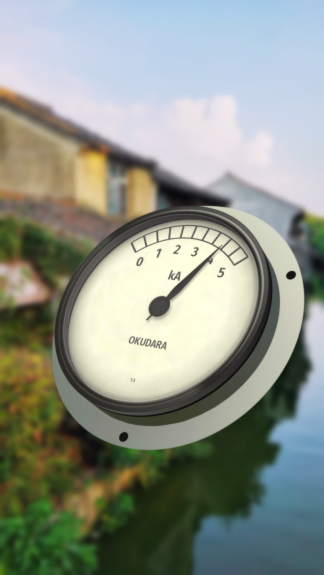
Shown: 4,kA
